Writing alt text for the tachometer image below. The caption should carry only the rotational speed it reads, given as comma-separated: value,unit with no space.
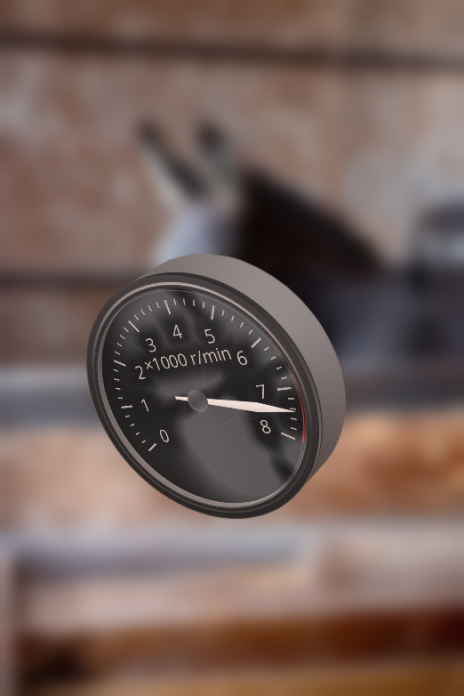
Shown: 7400,rpm
